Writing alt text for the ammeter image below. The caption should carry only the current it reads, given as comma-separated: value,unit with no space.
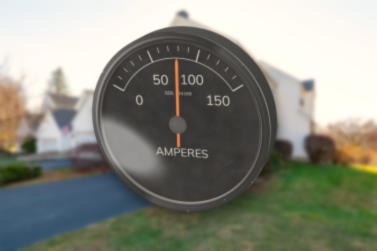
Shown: 80,A
